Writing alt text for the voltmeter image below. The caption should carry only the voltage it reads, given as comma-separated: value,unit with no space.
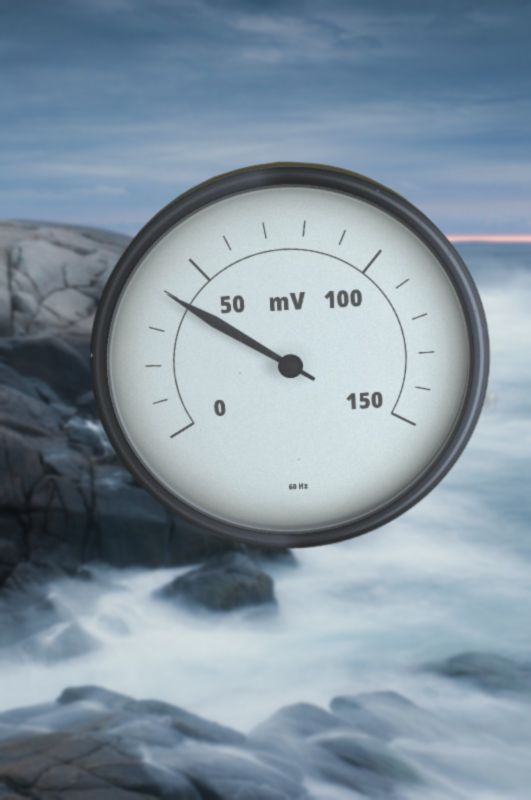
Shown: 40,mV
